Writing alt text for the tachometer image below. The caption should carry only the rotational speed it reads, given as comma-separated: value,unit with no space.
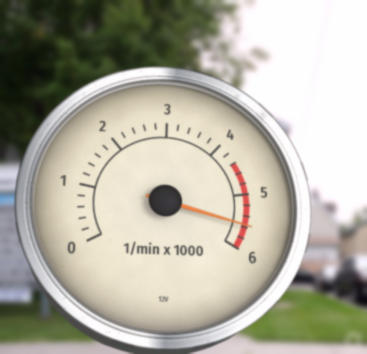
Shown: 5600,rpm
